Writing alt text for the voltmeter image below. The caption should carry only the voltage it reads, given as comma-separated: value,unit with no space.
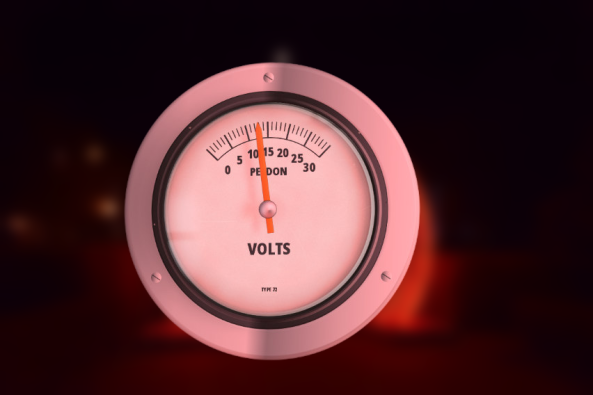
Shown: 13,V
